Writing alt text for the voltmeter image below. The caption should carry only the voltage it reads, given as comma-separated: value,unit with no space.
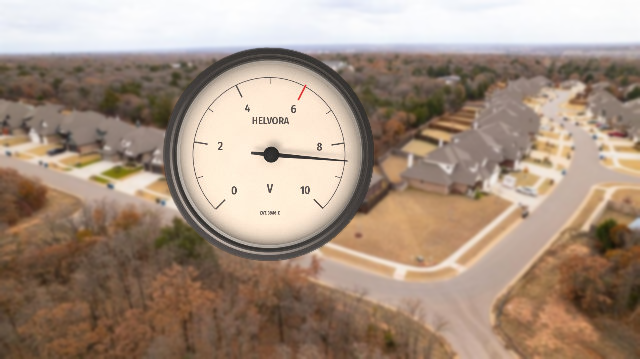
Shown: 8.5,V
